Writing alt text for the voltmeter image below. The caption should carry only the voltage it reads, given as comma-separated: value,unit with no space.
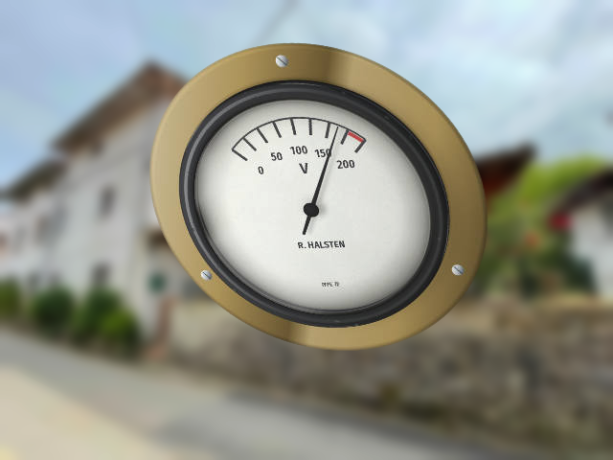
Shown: 162.5,V
